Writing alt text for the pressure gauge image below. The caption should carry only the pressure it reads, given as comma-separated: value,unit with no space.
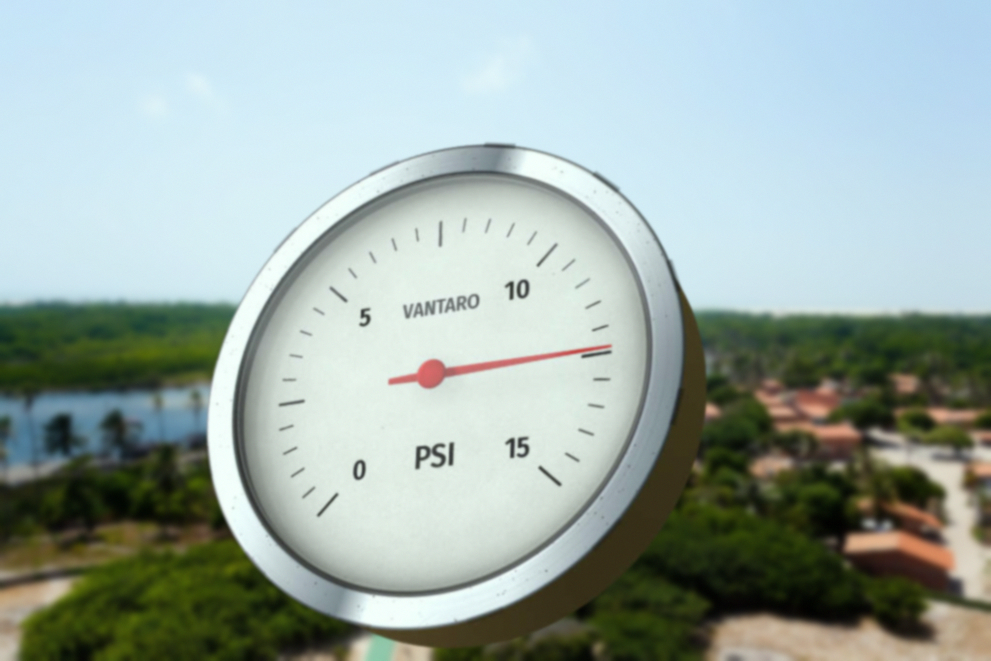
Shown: 12.5,psi
